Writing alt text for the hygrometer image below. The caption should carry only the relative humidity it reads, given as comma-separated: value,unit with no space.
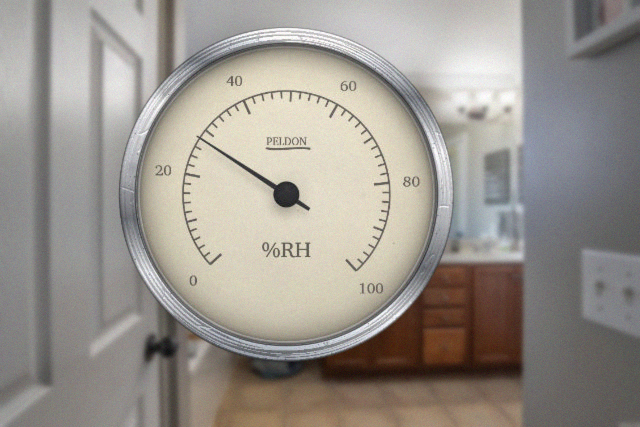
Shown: 28,%
